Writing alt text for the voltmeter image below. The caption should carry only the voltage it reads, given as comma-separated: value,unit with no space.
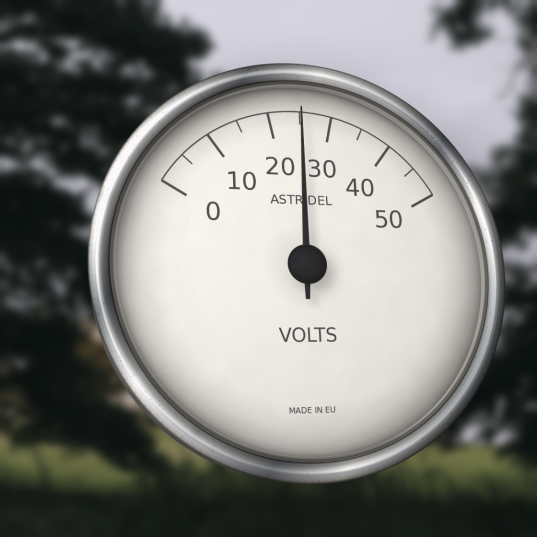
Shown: 25,V
